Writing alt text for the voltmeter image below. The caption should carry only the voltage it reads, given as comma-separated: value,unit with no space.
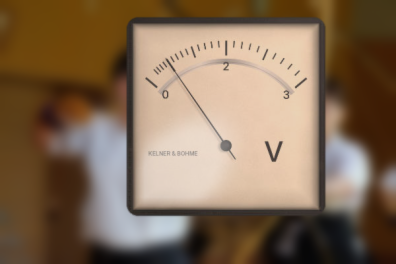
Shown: 1,V
